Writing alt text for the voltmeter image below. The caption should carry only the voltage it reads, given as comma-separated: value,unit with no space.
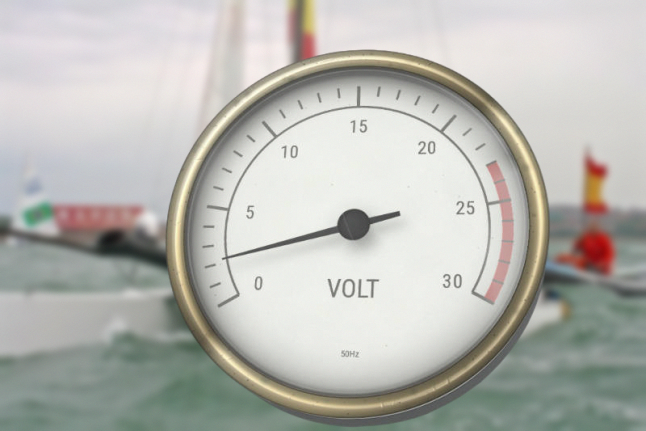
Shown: 2,V
